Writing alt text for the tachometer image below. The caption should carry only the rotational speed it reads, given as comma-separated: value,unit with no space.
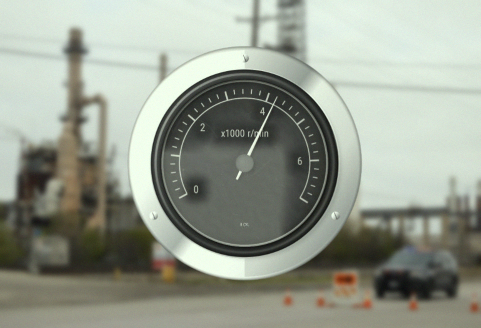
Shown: 4200,rpm
